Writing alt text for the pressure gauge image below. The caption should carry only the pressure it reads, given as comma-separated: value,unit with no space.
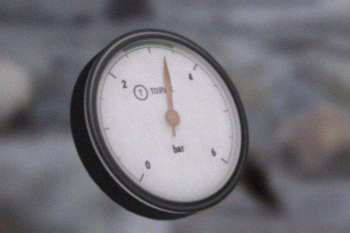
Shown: 3.25,bar
